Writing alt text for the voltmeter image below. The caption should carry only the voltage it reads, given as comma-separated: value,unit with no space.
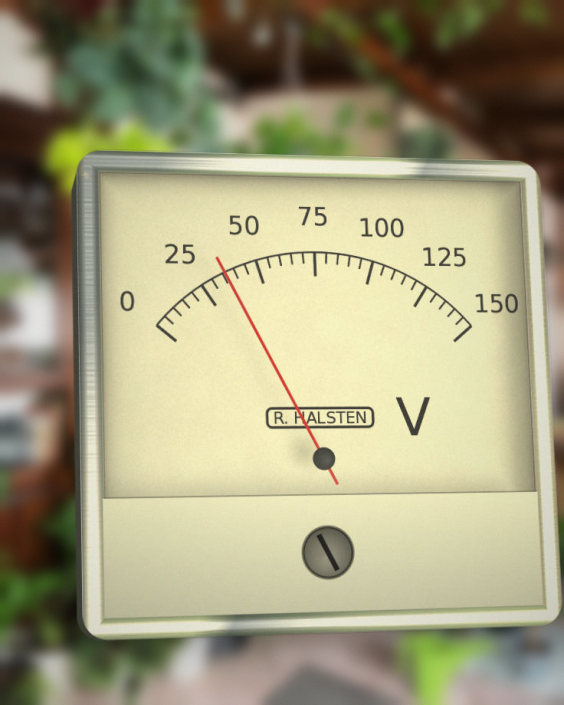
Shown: 35,V
